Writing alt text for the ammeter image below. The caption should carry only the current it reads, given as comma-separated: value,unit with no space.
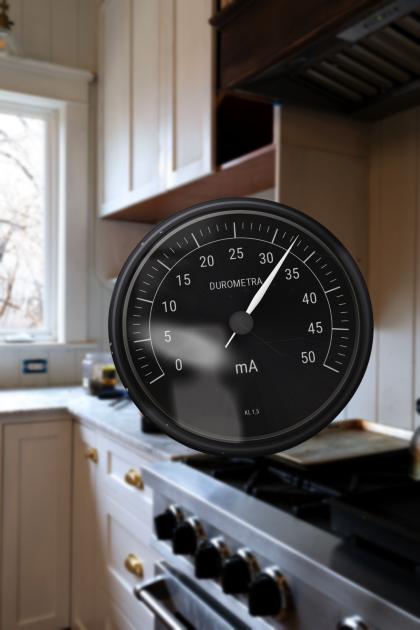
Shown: 32.5,mA
